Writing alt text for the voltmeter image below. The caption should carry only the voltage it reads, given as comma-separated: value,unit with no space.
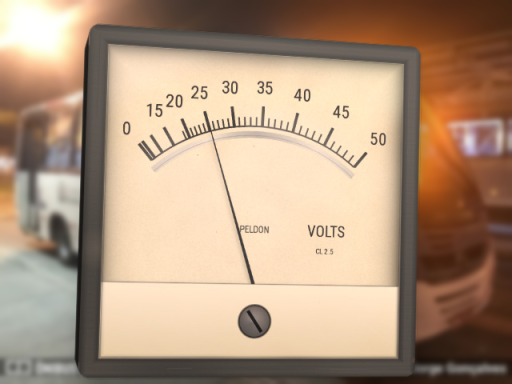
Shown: 25,V
